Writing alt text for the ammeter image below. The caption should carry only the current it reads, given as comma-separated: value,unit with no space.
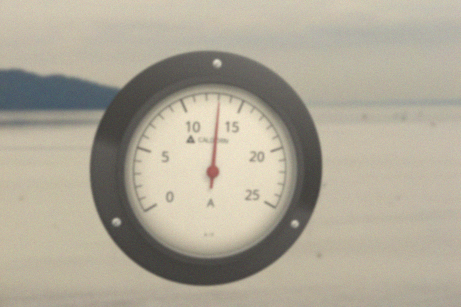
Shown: 13,A
